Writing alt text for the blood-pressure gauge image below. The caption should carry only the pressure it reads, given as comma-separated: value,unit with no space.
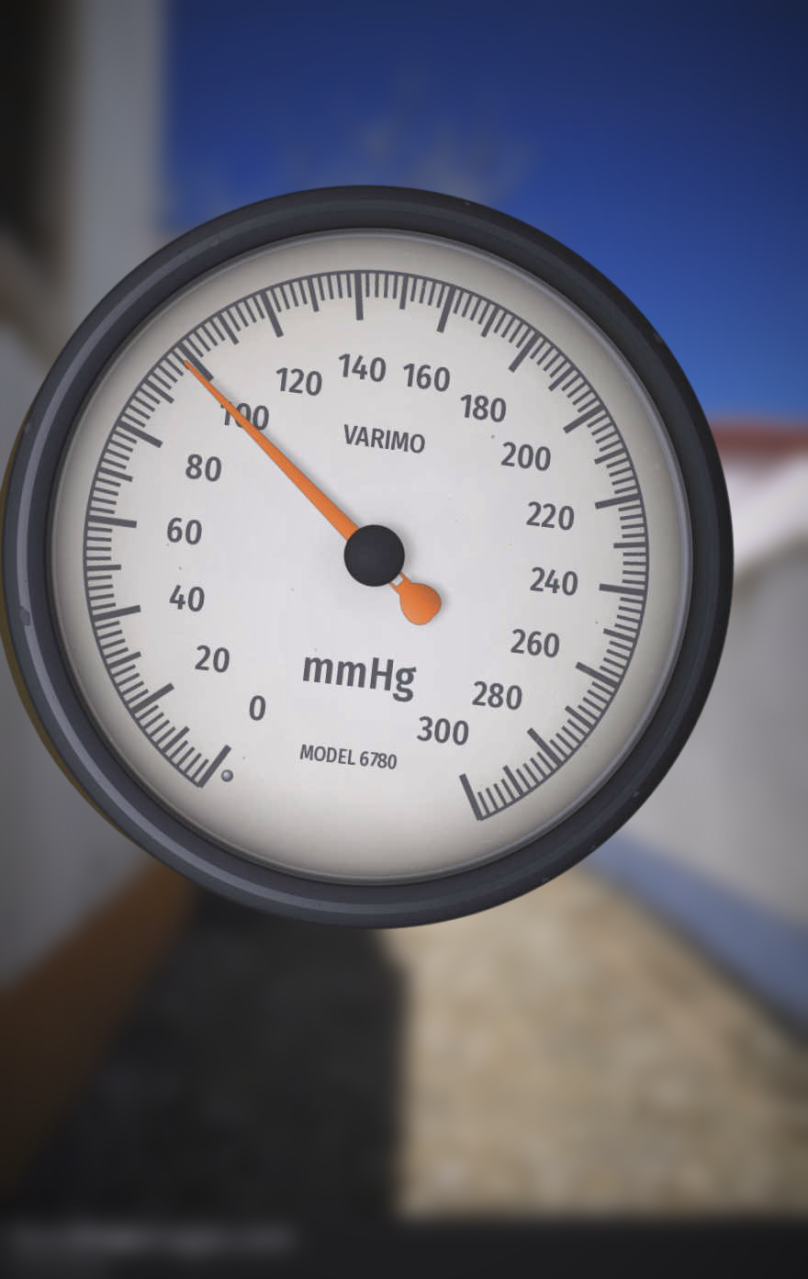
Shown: 98,mmHg
